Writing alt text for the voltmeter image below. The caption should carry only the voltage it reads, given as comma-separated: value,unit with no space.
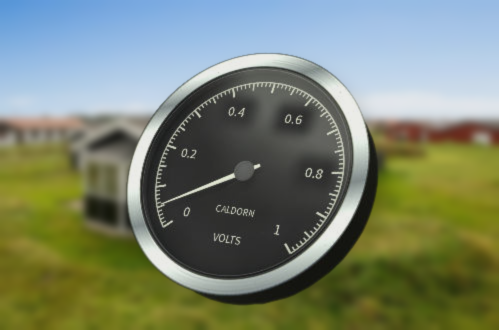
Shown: 0.05,V
